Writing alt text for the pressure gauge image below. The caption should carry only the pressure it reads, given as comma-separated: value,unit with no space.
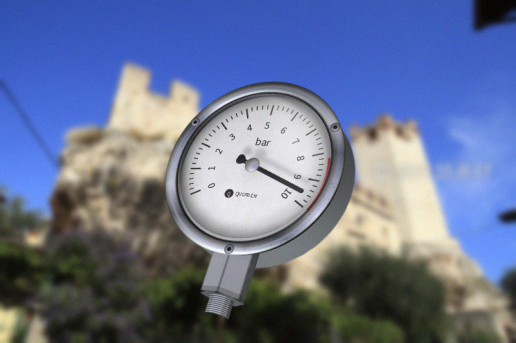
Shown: 9.6,bar
